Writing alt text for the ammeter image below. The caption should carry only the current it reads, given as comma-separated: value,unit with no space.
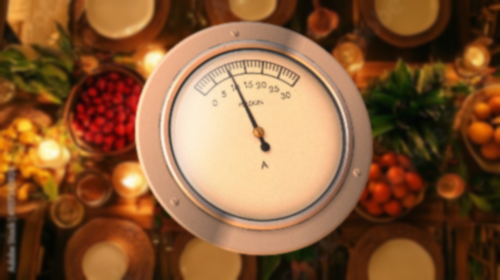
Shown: 10,A
